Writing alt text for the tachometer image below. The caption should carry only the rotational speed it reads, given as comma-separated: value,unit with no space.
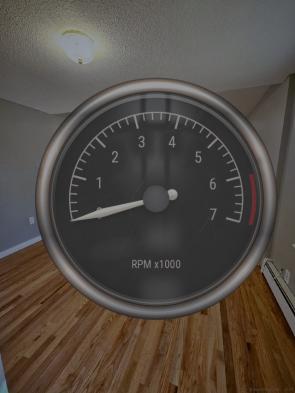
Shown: 0,rpm
